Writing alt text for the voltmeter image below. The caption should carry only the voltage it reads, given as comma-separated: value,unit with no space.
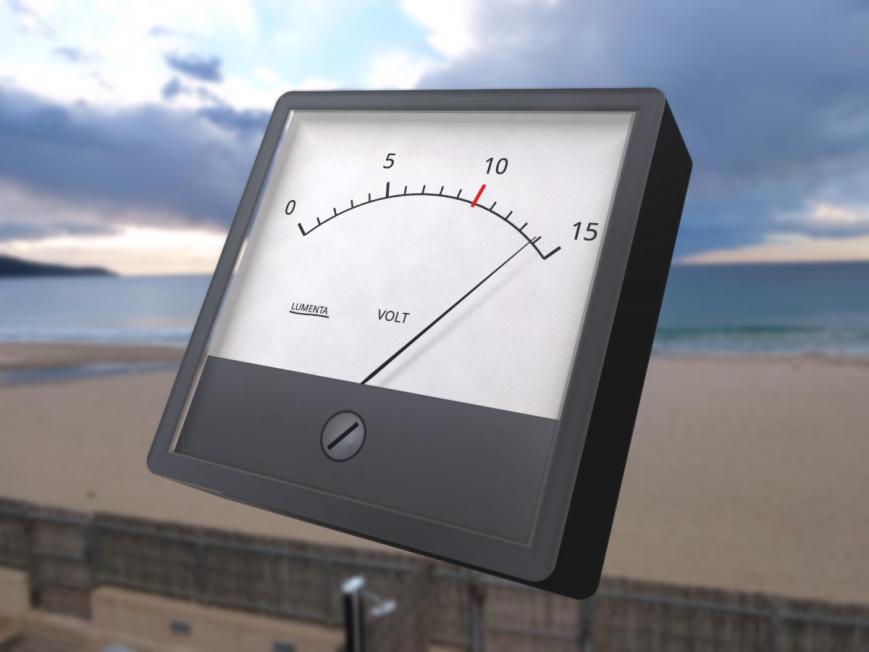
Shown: 14,V
